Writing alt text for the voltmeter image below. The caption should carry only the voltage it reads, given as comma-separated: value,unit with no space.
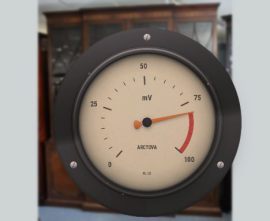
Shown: 80,mV
